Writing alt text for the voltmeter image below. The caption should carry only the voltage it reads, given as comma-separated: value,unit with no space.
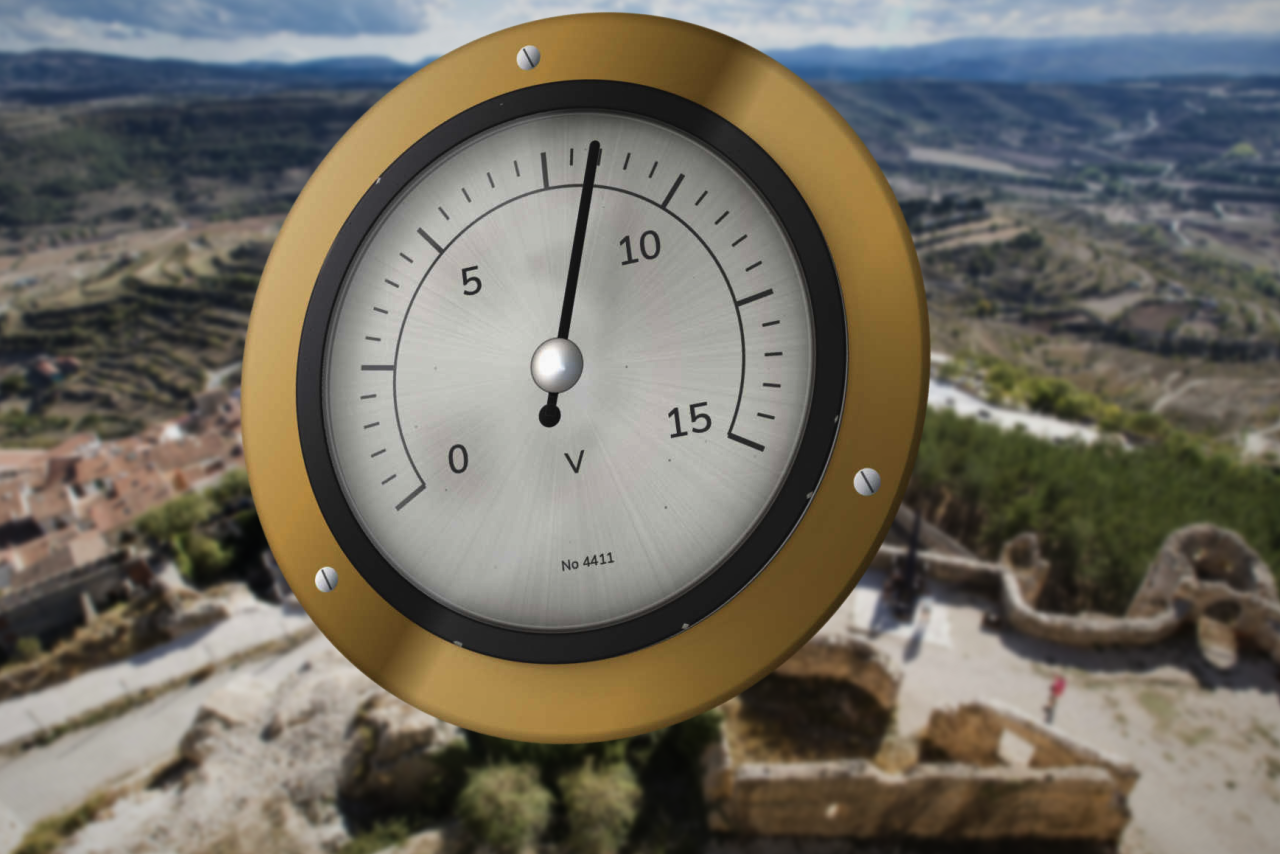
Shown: 8.5,V
